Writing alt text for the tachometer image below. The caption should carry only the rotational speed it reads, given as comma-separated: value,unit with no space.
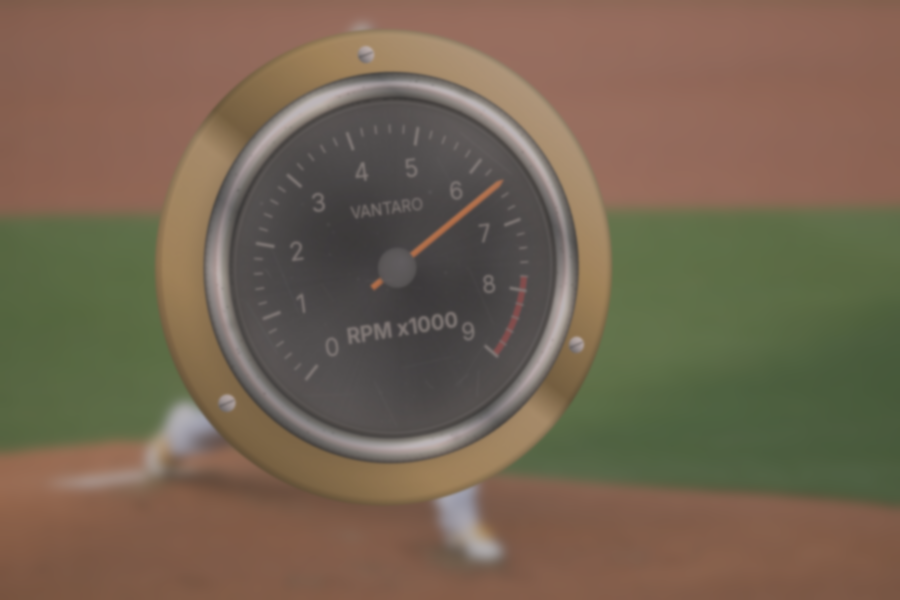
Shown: 6400,rpm
